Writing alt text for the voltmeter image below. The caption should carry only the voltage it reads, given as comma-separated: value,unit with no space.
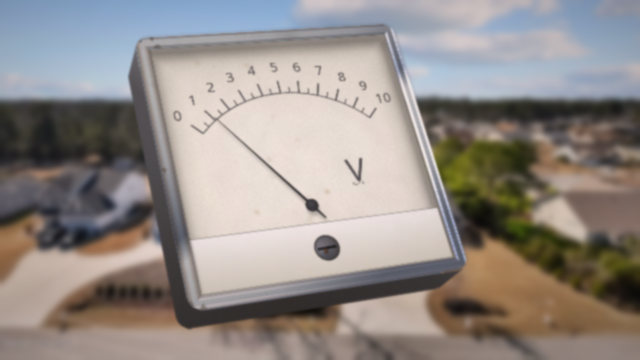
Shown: 1,V
